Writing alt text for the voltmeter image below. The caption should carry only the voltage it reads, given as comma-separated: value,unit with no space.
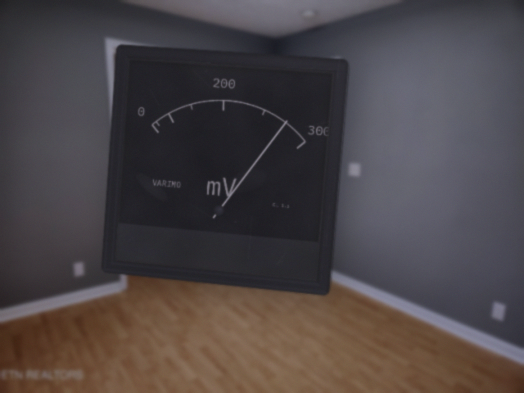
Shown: 275,mV
